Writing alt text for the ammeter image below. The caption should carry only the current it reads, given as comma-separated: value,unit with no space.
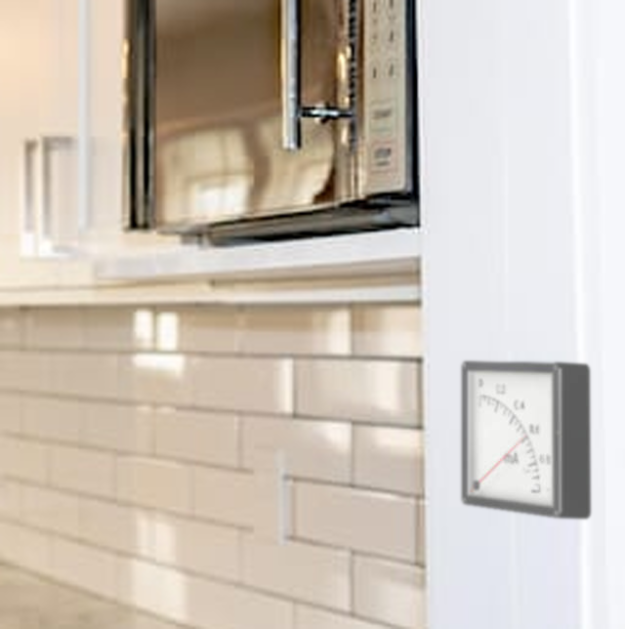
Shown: 0.6,mA
